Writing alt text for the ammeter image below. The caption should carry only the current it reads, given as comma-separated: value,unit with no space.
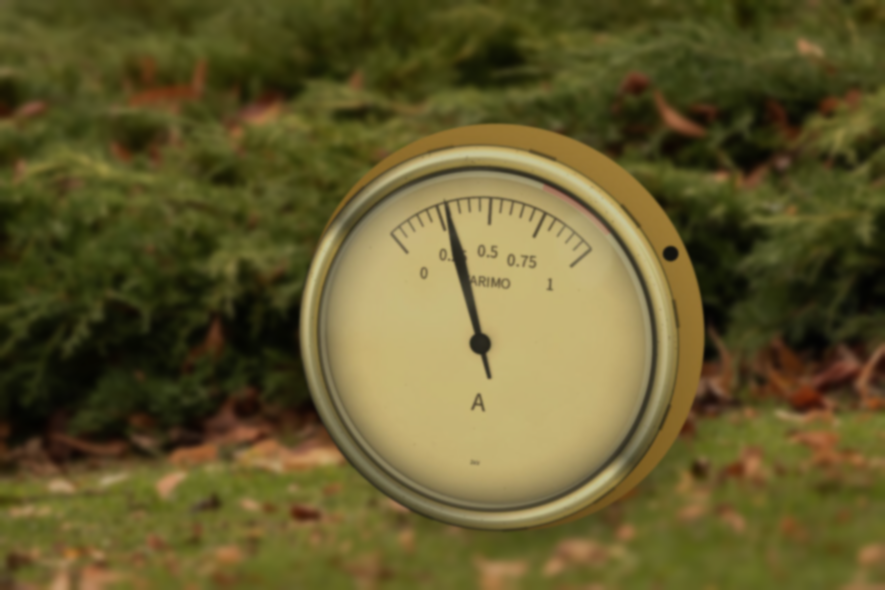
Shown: 0.3,A
